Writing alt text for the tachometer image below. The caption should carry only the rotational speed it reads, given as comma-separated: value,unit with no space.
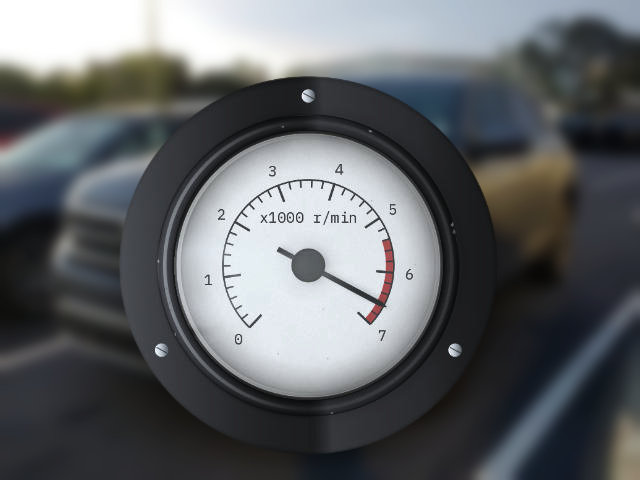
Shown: 6600,rpm
